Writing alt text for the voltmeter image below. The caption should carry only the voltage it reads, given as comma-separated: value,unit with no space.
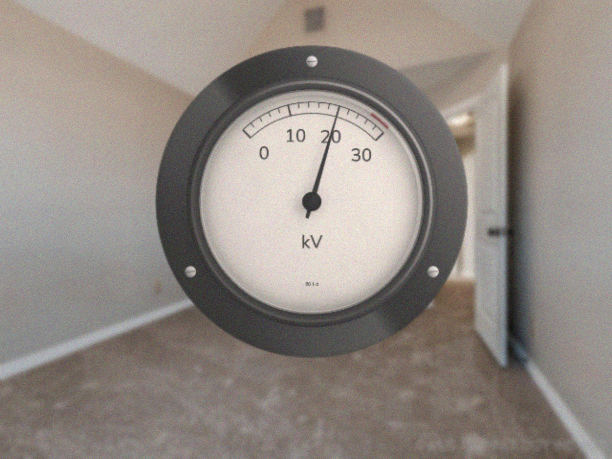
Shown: 20,kV
